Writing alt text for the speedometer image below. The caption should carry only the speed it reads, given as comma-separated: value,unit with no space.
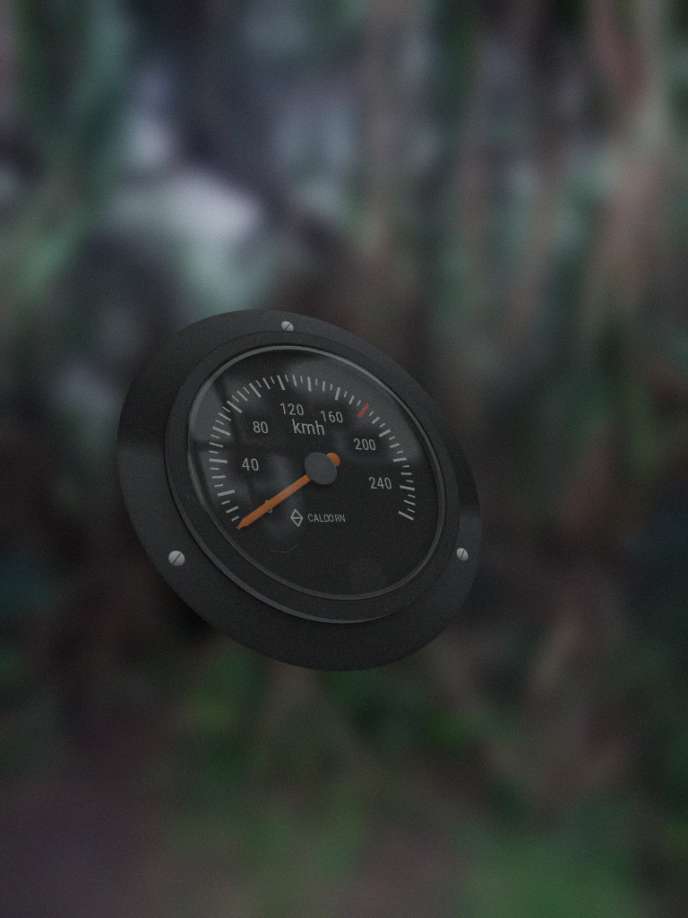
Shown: 0,km/h
